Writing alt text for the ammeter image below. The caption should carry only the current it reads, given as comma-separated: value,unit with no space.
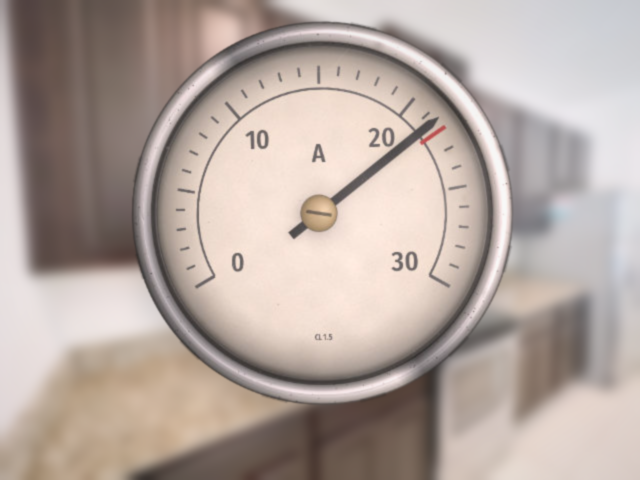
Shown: 21.5,A
